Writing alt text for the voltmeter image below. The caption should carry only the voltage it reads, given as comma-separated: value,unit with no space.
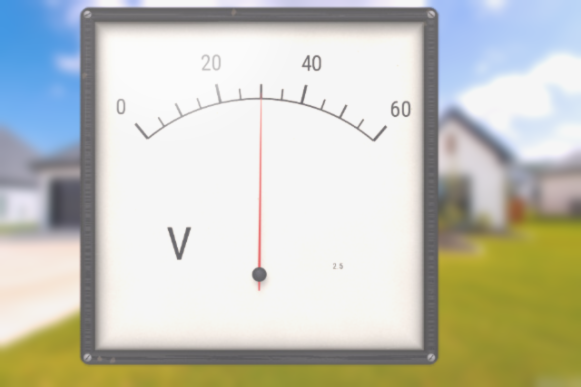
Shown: 30,V
